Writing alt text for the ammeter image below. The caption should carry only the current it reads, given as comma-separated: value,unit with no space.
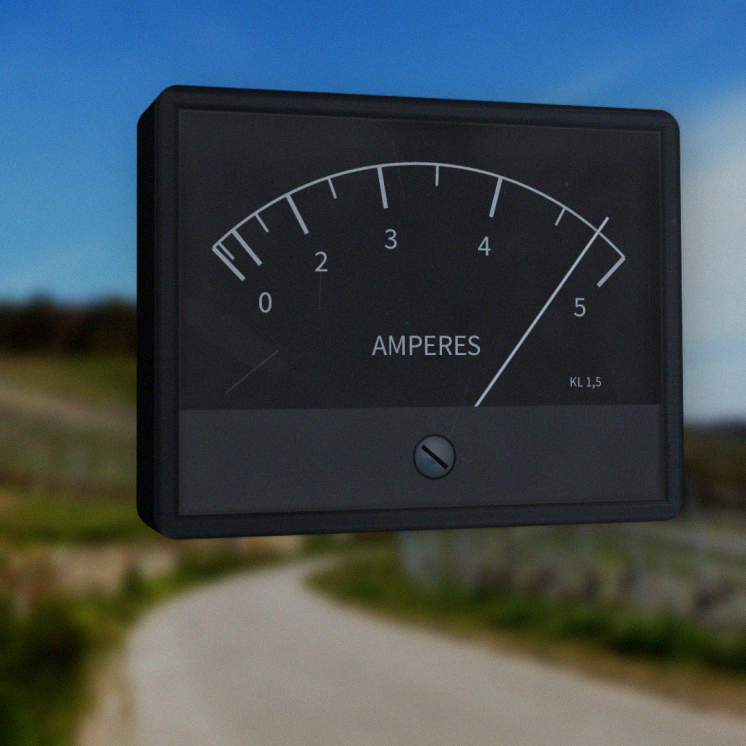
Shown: 4.75,A
